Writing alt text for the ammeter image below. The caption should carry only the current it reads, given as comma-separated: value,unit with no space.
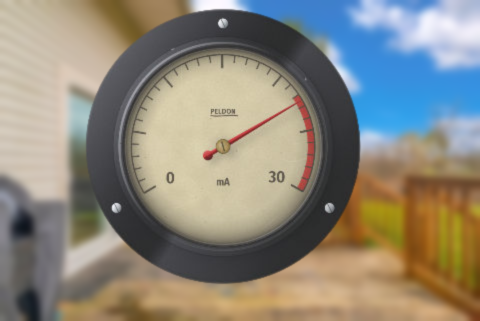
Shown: 22.5,mA
